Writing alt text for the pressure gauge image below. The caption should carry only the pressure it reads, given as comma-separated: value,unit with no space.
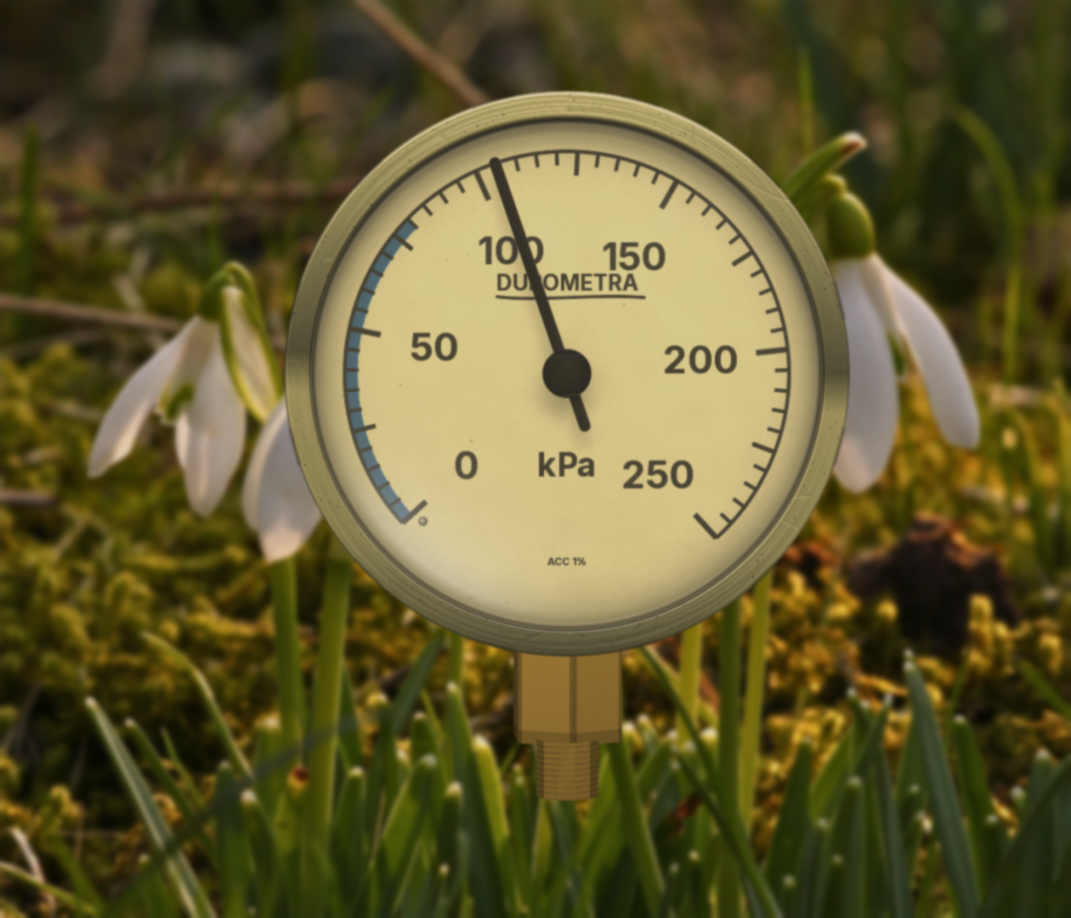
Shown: 105,kPa
